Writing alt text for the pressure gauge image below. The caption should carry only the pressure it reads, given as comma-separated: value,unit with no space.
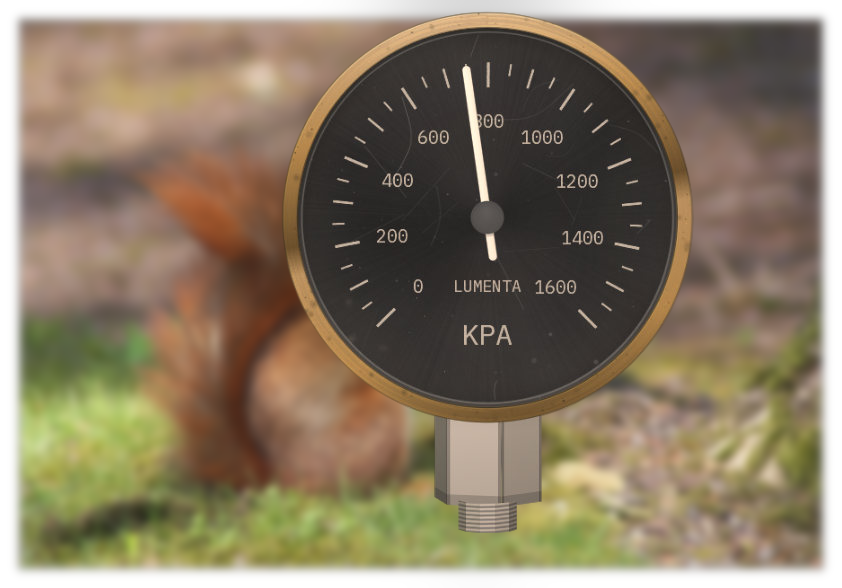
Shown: 750,kPa
